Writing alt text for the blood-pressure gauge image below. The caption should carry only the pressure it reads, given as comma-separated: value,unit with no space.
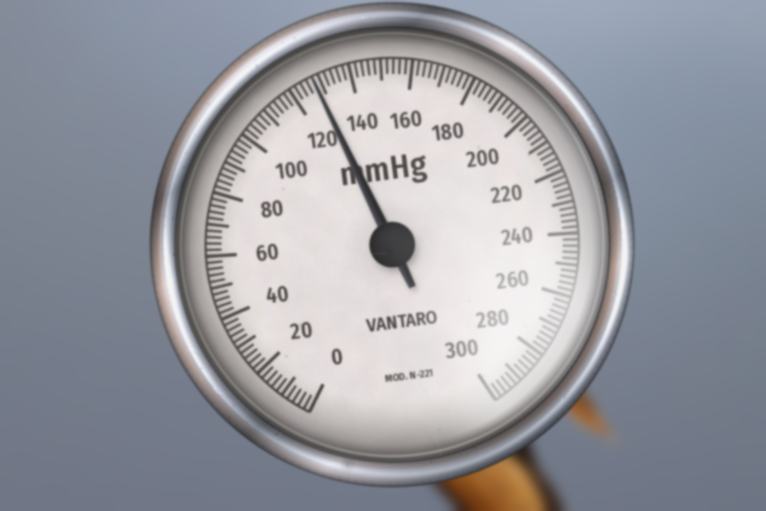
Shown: 128,mmHg
